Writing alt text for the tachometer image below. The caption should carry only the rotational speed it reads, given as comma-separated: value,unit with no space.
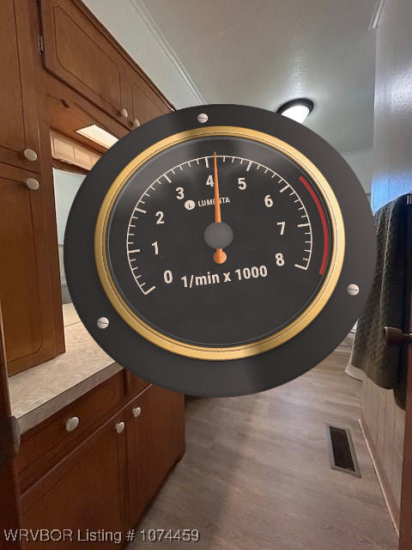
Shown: 4200,rpm
